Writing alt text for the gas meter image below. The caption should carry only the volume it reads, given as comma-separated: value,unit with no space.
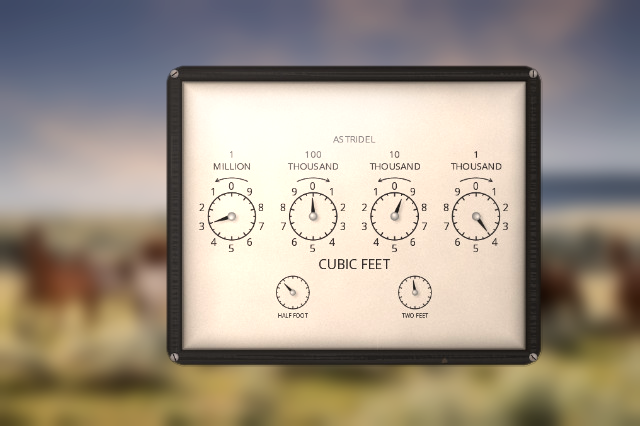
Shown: 299400,ft³
